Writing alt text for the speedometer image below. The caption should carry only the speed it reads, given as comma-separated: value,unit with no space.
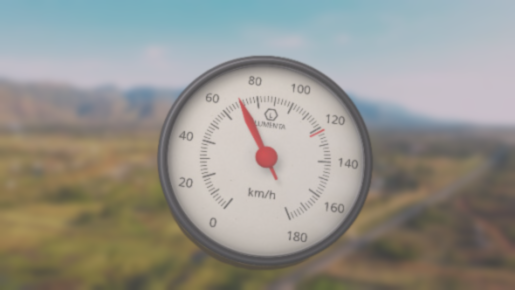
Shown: 70,km/h
